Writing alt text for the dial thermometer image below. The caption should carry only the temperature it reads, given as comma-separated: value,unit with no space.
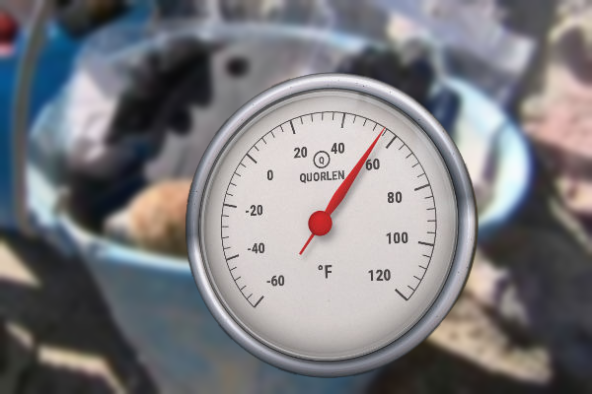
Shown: 56,°F
